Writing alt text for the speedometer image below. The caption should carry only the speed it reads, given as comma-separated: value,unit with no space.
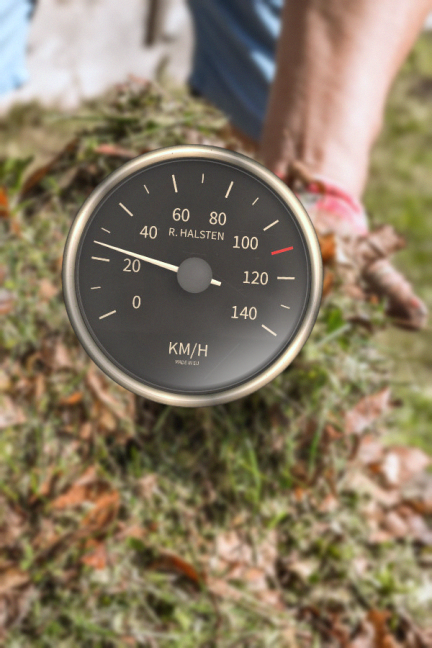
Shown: 25,km/h
